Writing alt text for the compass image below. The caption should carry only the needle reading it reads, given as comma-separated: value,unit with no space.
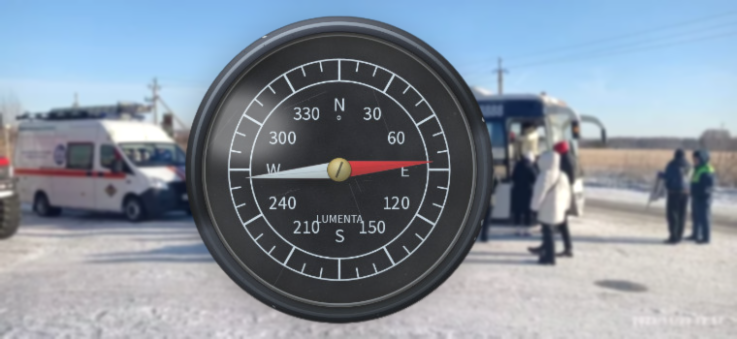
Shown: 85,°
